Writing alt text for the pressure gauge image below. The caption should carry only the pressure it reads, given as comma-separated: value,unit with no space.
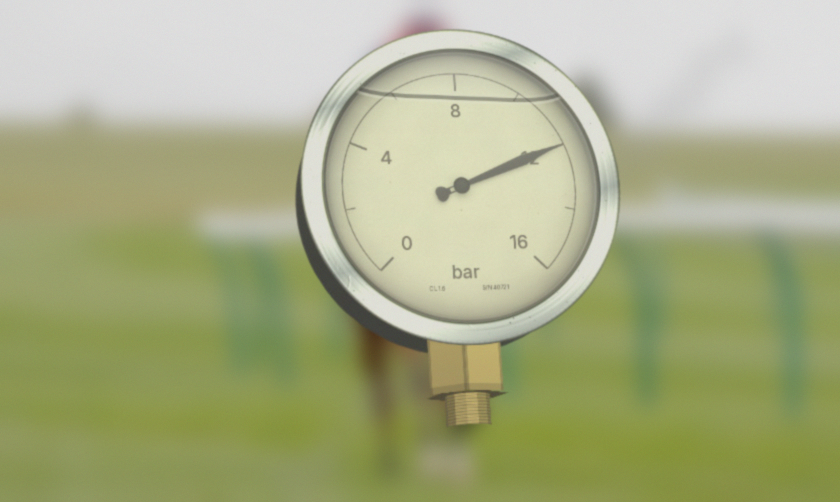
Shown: 12,bar
